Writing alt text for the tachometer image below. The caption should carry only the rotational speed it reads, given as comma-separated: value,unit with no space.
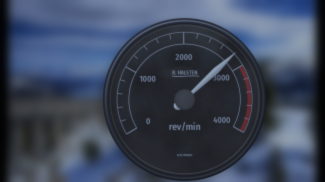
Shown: 2800,rpm
